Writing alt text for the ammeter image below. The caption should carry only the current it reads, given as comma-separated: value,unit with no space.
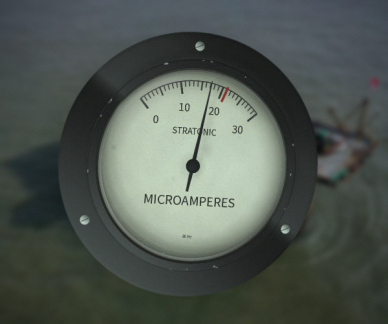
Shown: 17,µA
